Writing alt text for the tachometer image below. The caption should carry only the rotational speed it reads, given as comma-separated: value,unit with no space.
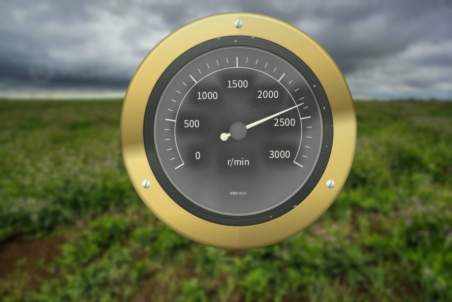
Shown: 2350,rpm
